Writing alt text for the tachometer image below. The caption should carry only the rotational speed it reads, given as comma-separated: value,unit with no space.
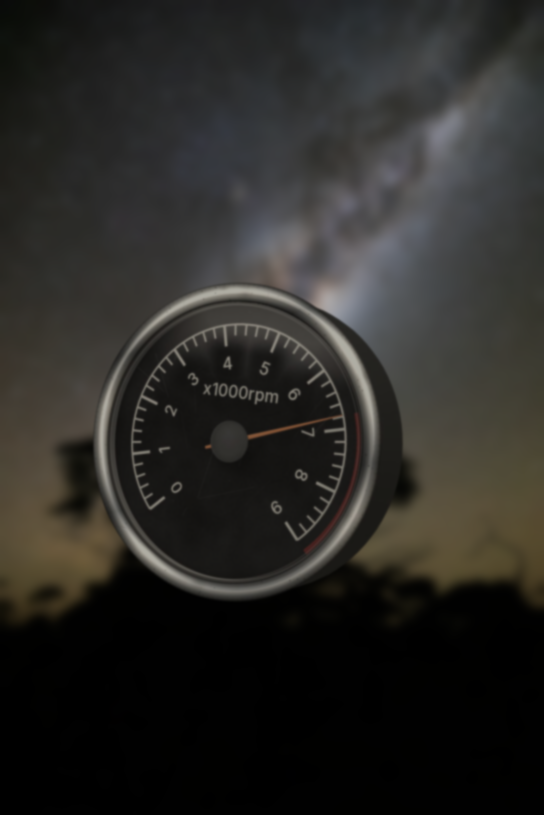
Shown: 6800,rpm
